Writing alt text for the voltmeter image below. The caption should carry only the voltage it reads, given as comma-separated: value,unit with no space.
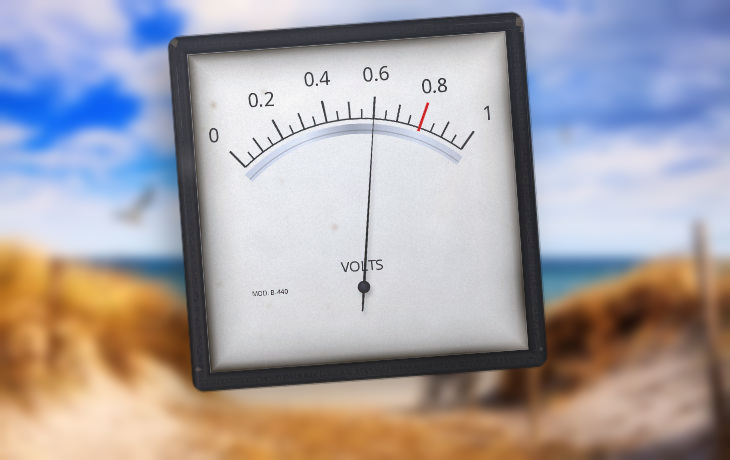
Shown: 0.6,V
